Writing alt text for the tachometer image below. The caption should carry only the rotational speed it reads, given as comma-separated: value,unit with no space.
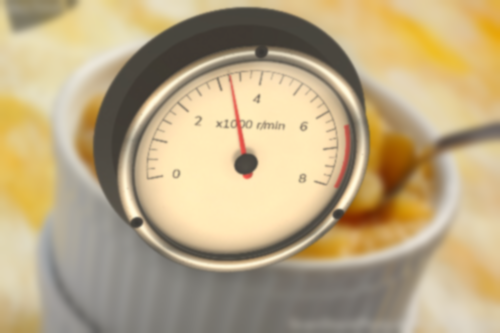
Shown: 3250,rpm
